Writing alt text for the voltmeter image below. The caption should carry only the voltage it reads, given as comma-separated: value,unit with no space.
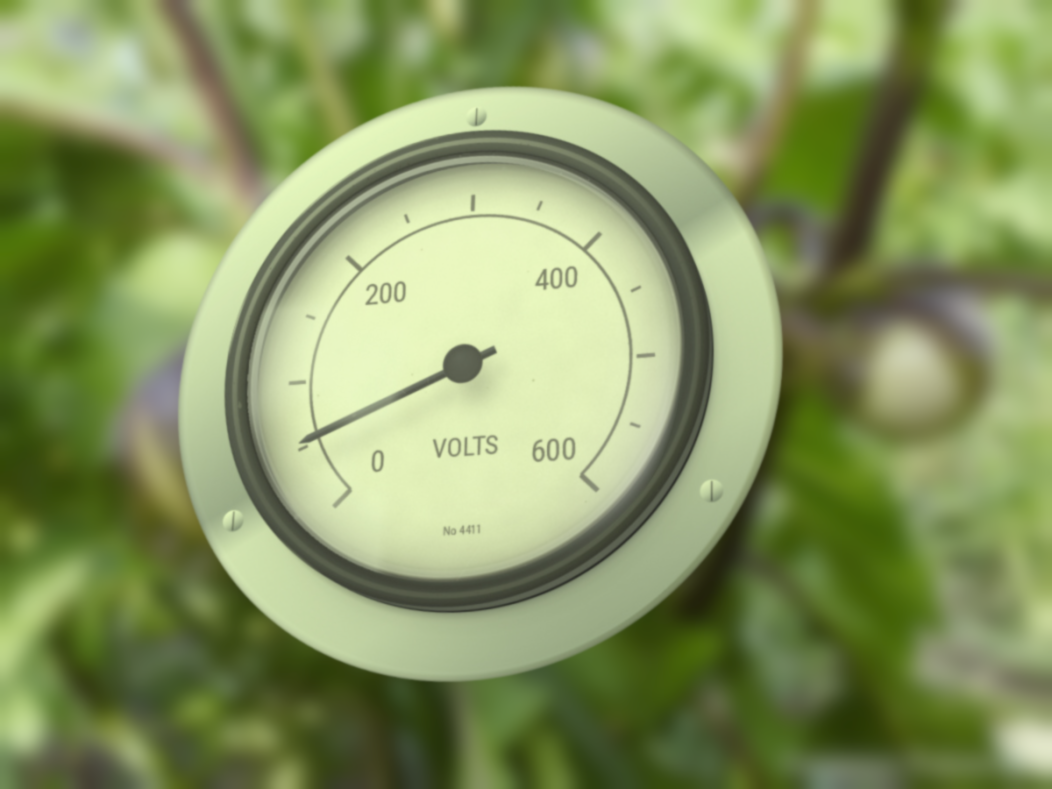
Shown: 50,V
